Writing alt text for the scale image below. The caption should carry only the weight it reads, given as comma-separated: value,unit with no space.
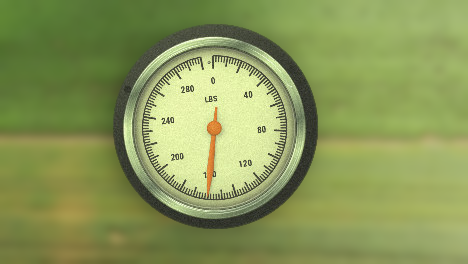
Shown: 160,lb
